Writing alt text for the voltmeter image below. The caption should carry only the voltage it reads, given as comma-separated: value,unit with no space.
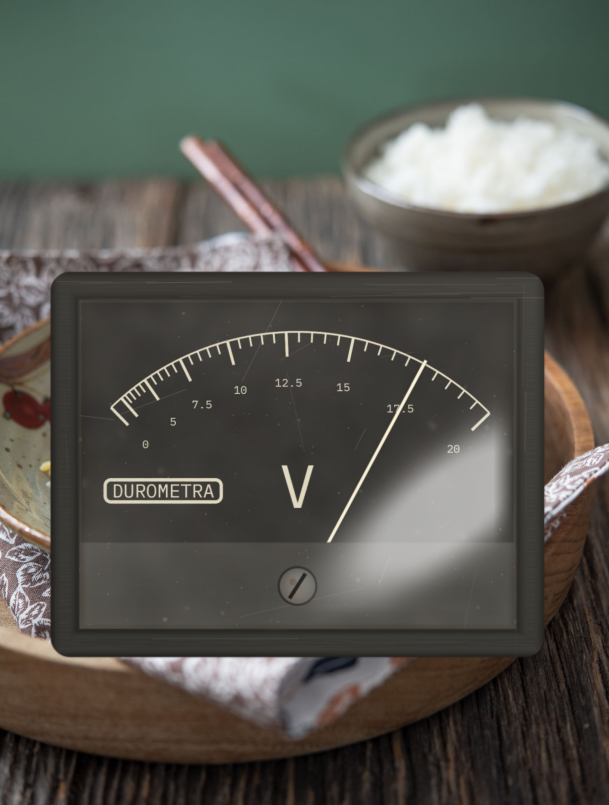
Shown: 17.5,V
